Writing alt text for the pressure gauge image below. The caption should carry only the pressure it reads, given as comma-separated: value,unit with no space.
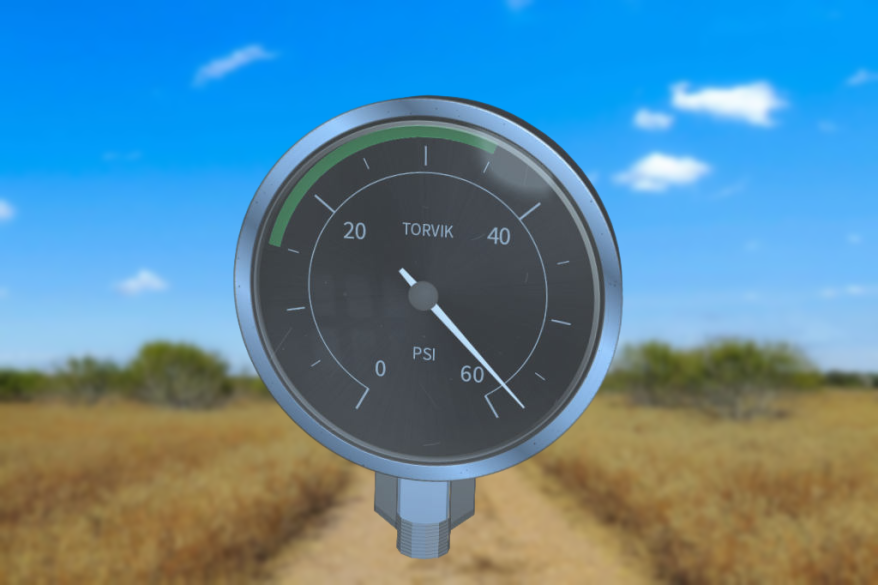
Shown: 57.5,psi
